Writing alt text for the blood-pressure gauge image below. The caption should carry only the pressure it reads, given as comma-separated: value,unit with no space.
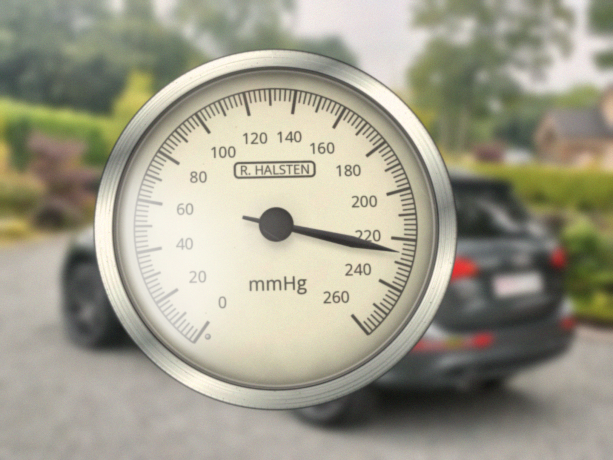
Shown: 226,mmHg
